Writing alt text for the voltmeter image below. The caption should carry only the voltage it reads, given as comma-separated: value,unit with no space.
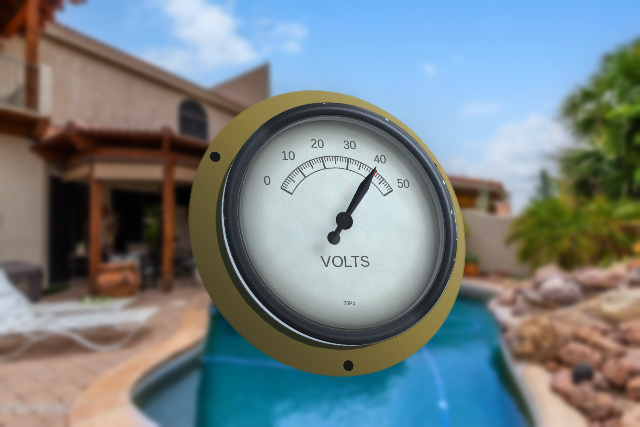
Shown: 40,V
